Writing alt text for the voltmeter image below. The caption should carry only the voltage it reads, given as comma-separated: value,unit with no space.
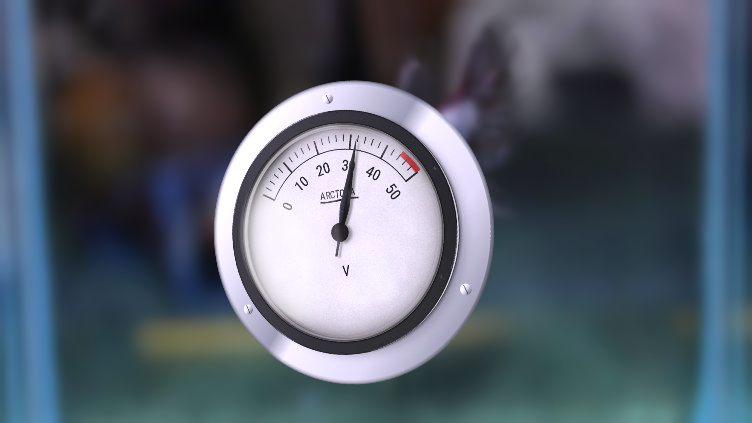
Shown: 32,V
